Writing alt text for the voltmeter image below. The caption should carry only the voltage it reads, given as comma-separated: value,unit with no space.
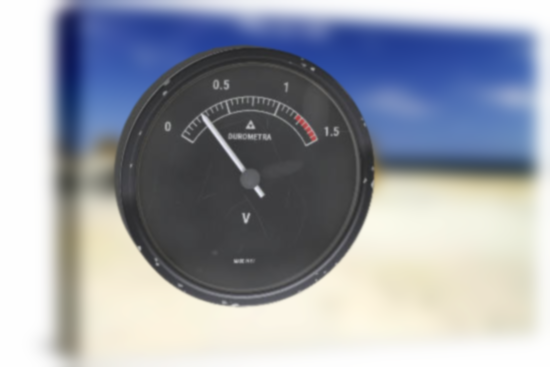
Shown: 0.25,V
